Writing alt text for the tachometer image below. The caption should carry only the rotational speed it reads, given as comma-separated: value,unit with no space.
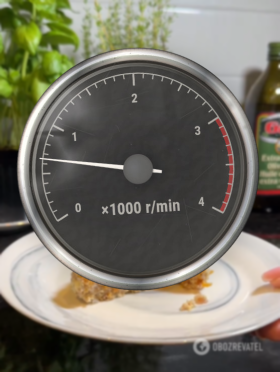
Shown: 650,rpm
